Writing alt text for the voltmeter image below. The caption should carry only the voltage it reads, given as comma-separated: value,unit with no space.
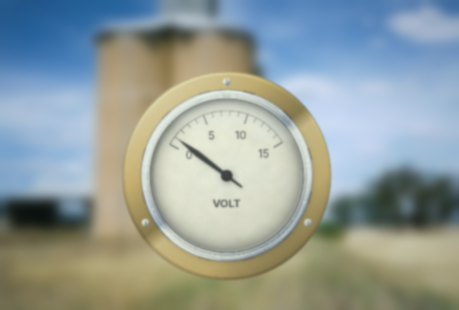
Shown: 1,V
